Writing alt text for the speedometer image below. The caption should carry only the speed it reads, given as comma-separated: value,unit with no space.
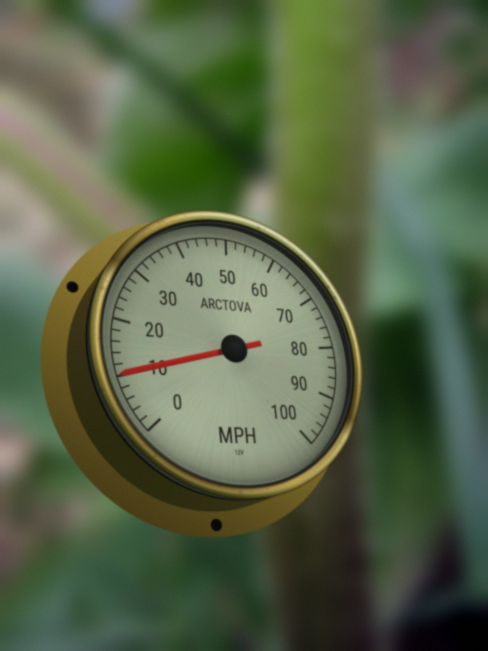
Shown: 10,mph
